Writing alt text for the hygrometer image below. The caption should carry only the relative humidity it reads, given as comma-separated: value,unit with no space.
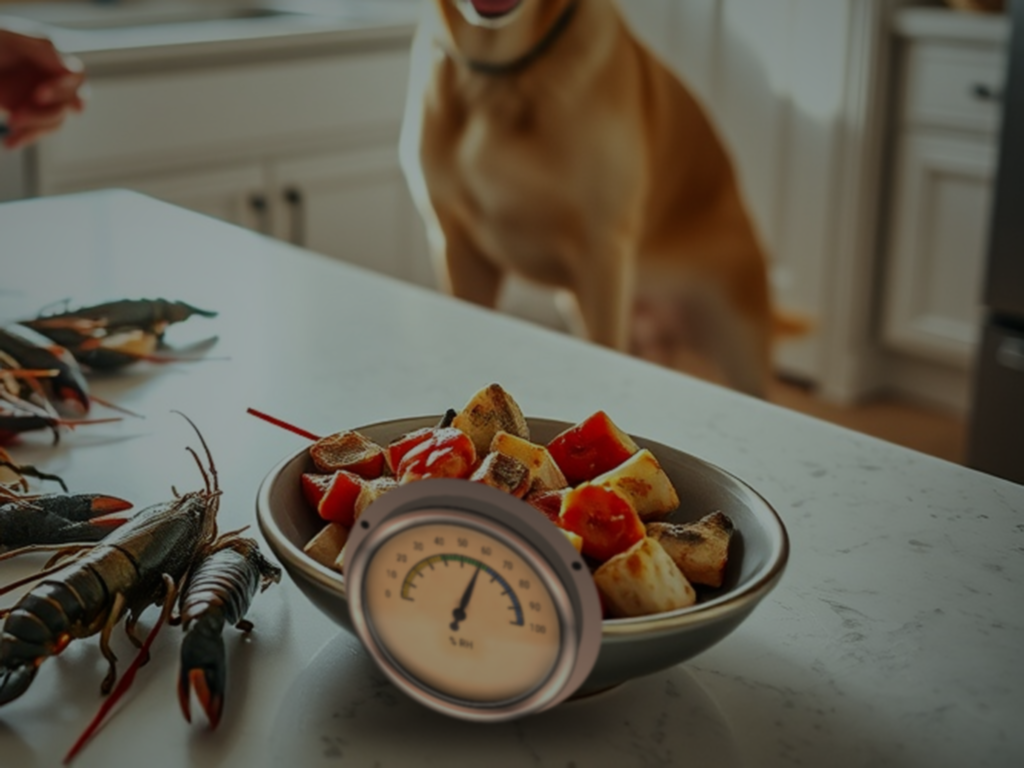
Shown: 60,%
